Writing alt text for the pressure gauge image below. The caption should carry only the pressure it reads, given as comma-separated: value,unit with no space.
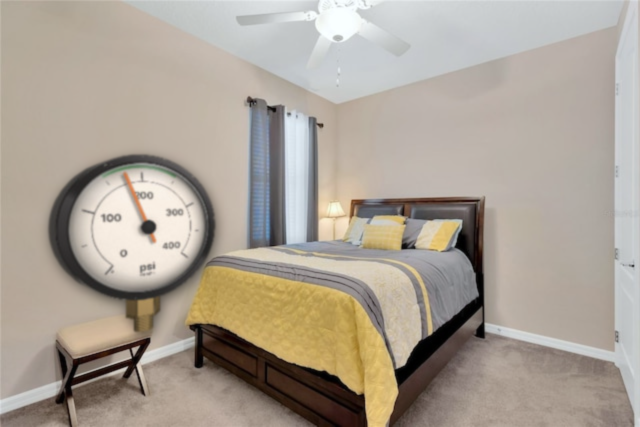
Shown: 175,psi
